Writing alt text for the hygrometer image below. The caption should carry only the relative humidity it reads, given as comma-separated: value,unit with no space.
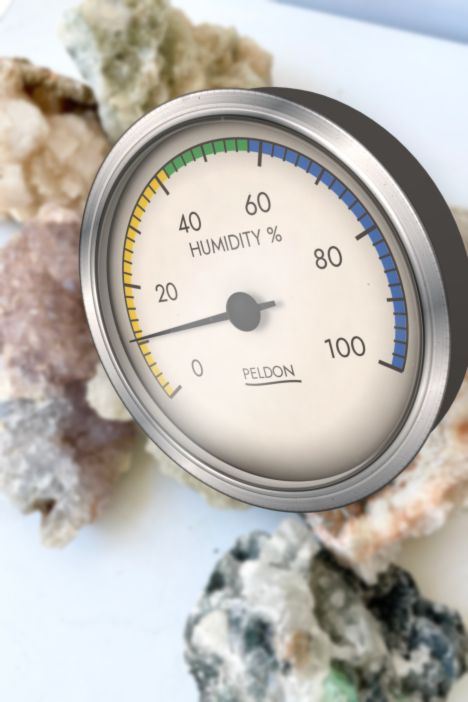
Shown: 11,%
